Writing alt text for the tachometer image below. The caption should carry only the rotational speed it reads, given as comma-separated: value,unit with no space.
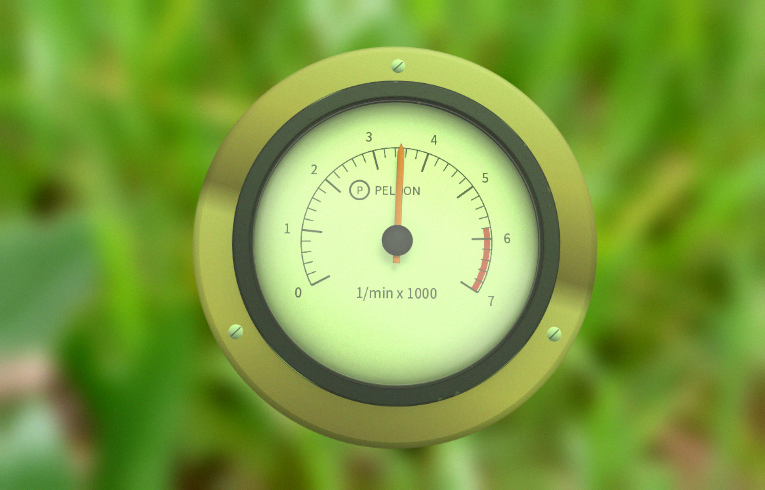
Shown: 3500,rpm
